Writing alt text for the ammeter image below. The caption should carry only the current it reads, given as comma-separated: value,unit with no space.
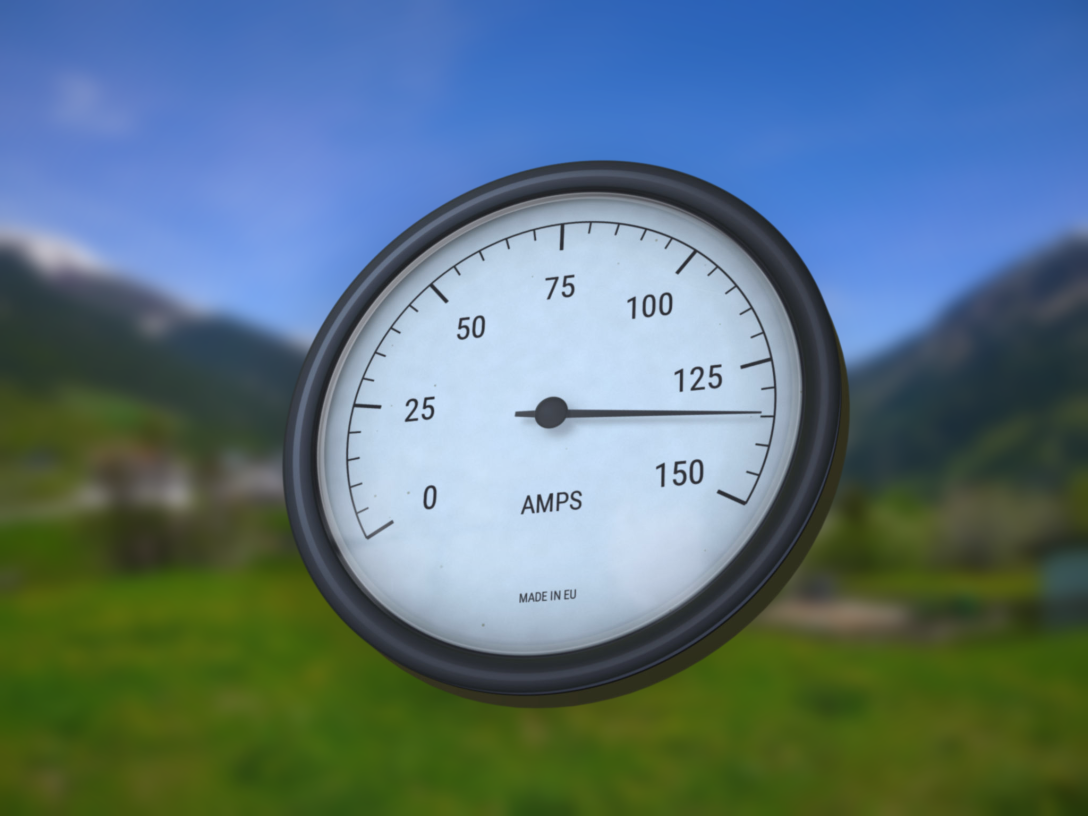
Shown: 135,A
